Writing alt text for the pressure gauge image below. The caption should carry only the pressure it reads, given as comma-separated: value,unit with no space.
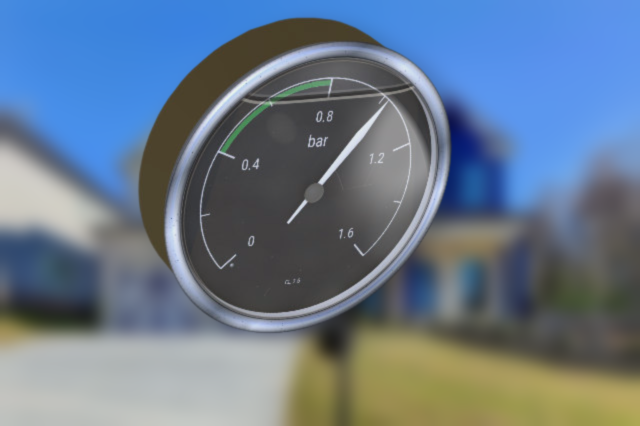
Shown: 1,bar
